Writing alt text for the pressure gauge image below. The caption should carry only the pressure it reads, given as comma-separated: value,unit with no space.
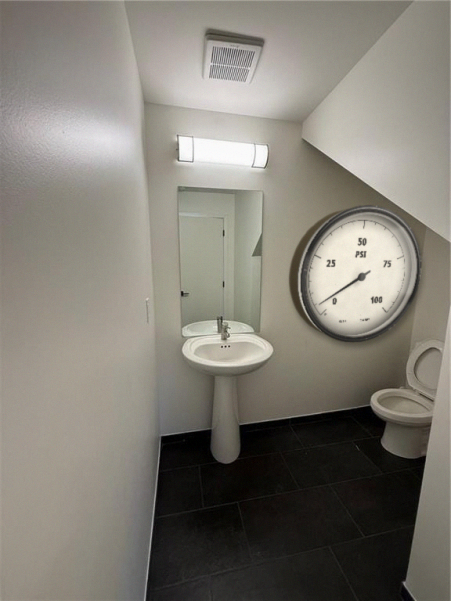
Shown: 5,psi
